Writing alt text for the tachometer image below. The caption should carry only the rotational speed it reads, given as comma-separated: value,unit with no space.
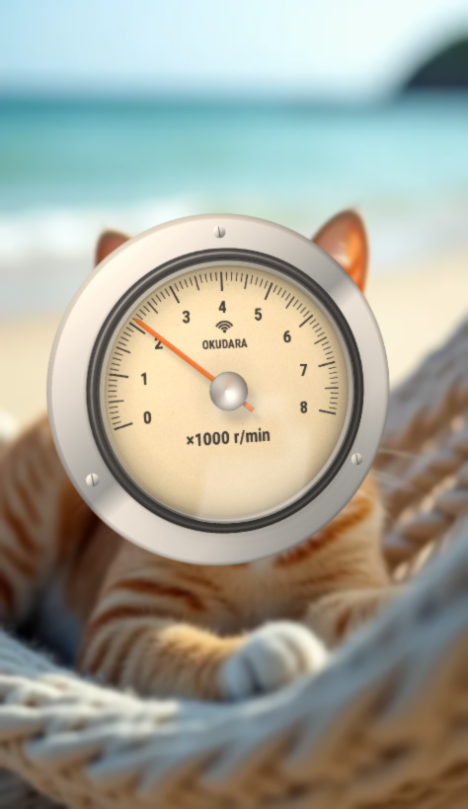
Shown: 2100,rpm
